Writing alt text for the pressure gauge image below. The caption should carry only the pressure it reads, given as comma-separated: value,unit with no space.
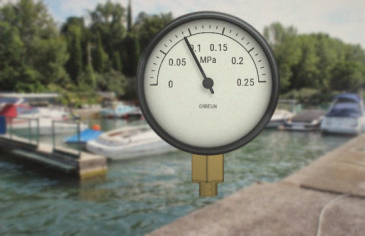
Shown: 0.09,MPa
